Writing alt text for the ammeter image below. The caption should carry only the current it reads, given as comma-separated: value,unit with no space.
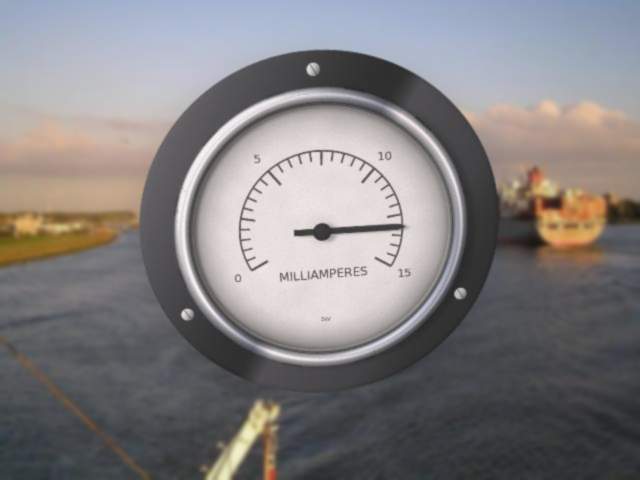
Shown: 13,mA
